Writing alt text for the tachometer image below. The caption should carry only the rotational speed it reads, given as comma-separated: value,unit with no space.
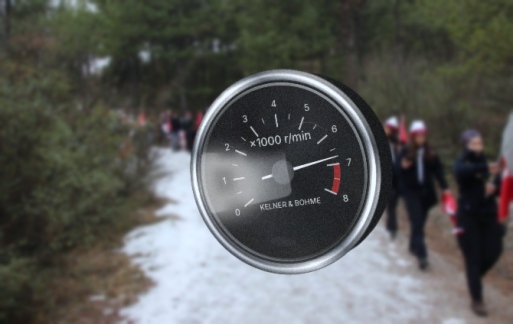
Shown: 6750,rpm
